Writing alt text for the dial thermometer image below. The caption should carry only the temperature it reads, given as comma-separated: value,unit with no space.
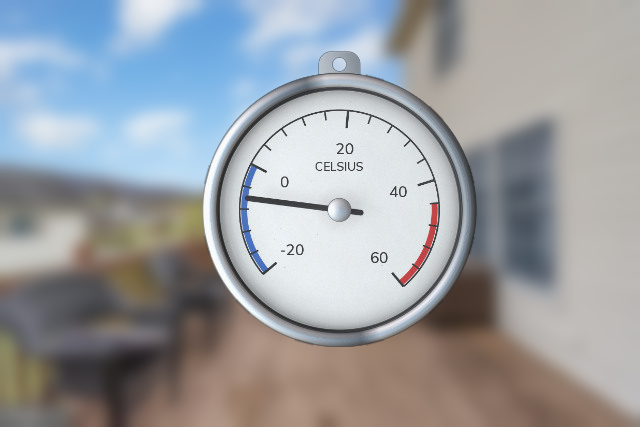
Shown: -6,°C
